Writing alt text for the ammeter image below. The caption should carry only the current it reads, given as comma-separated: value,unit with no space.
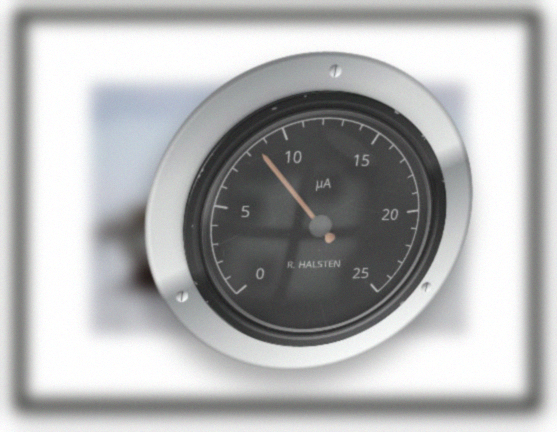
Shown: 8.5,µA
